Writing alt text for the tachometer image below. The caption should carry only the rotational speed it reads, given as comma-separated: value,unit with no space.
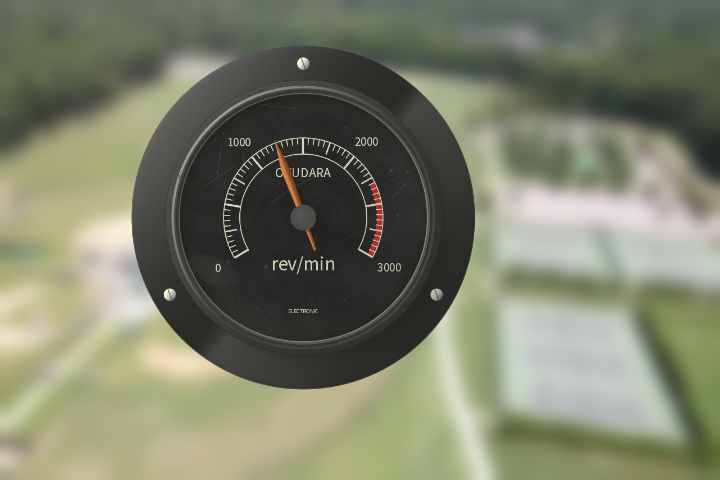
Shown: 1250,rpm
